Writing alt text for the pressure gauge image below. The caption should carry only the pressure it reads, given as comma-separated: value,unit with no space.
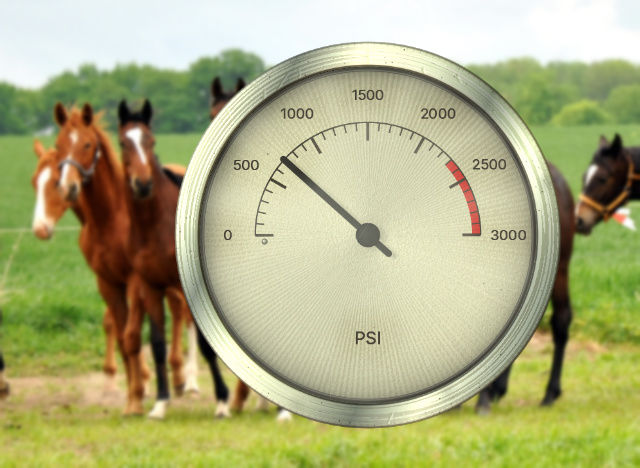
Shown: 700,psi
